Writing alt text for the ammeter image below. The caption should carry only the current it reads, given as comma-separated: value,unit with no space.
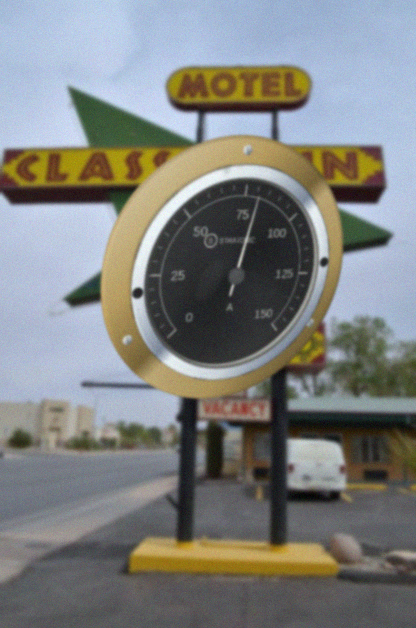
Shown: 80,A
